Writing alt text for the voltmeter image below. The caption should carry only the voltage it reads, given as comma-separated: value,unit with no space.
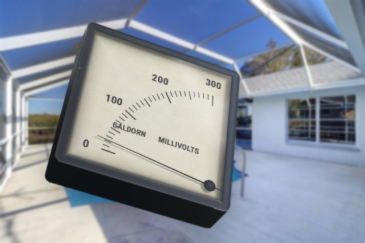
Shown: 20,mV
